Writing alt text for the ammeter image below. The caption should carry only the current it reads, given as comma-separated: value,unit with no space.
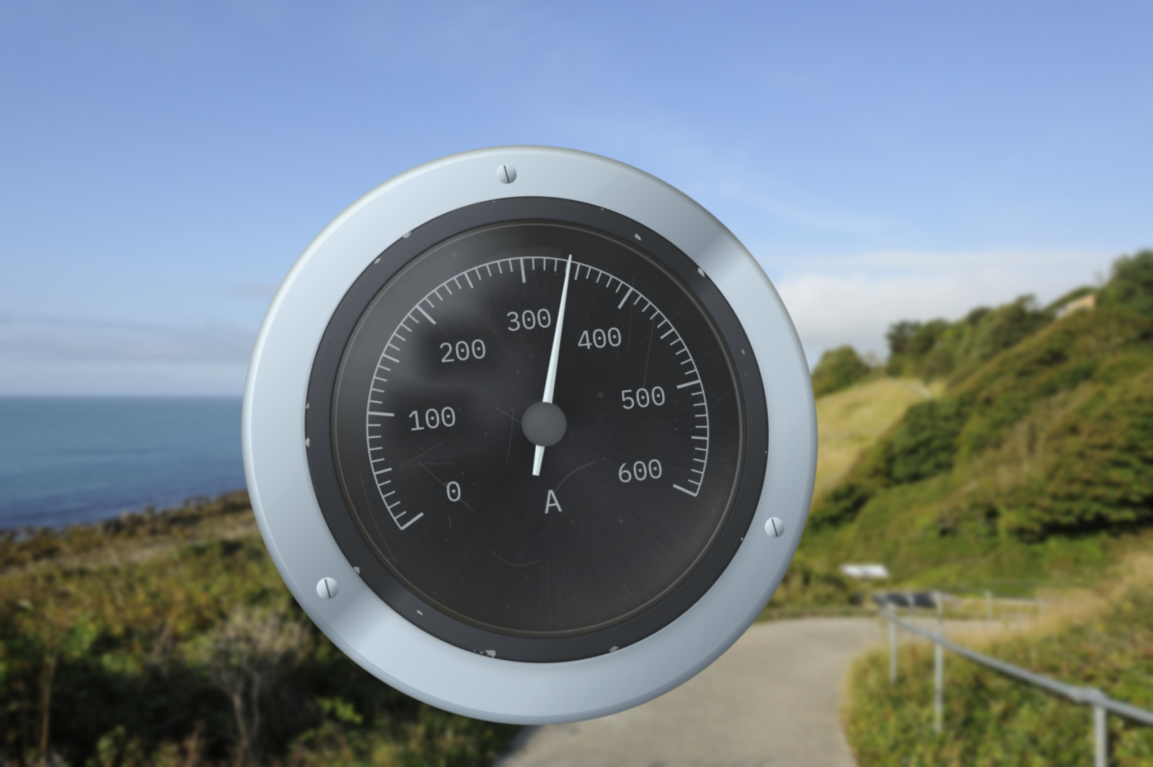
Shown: 340,A
